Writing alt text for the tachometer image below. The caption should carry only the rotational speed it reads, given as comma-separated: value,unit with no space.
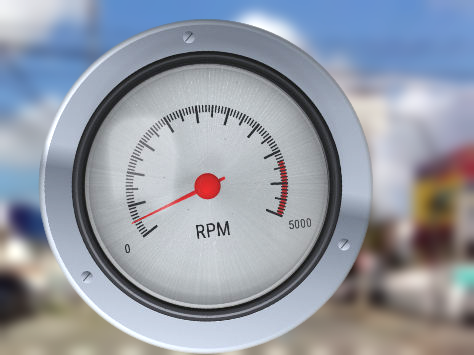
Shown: 250,rpm
